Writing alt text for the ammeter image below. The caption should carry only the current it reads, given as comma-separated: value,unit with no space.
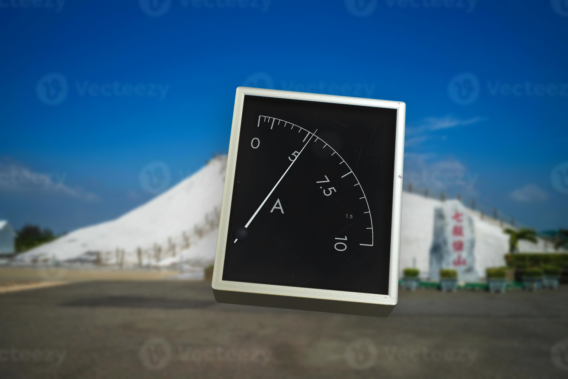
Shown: 5.25,A
